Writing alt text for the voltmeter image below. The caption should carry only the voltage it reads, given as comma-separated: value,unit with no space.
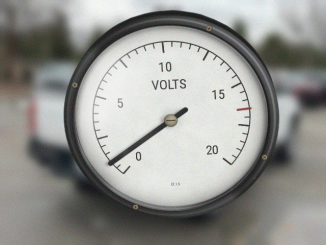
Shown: 1,V
